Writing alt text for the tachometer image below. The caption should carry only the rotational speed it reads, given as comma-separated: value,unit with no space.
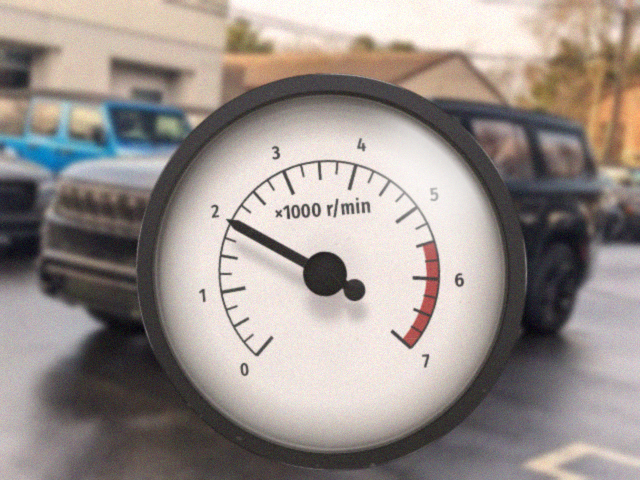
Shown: 2000,rpm
